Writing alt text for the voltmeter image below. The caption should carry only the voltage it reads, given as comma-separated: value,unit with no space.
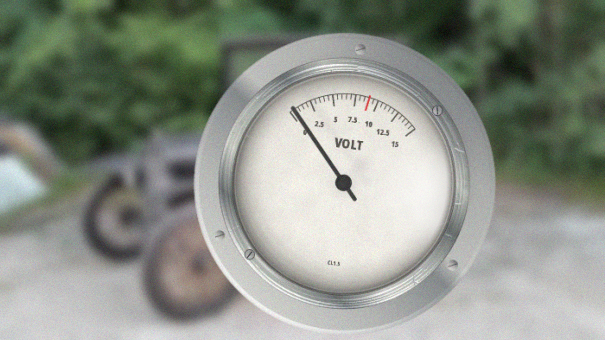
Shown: 0.5,V
